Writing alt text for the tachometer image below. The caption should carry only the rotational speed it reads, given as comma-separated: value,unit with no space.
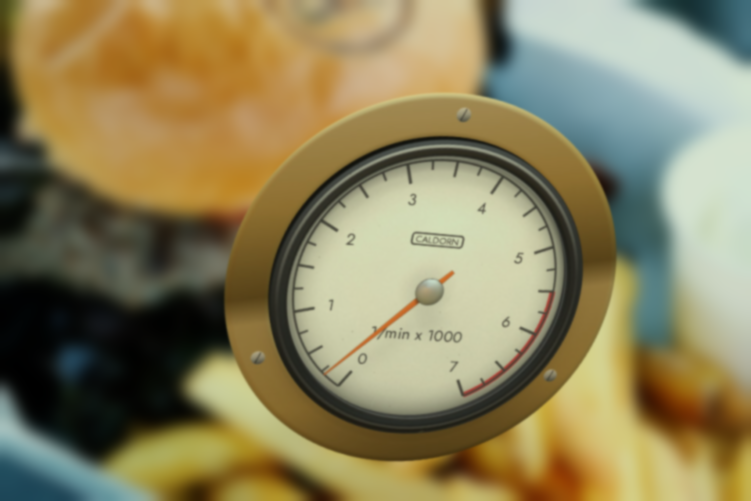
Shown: 250,rpm
